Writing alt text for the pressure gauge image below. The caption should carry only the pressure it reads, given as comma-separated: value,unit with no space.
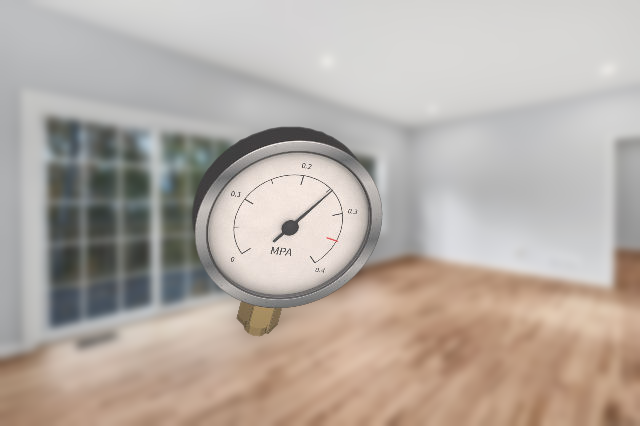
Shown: 0.25,MPa
